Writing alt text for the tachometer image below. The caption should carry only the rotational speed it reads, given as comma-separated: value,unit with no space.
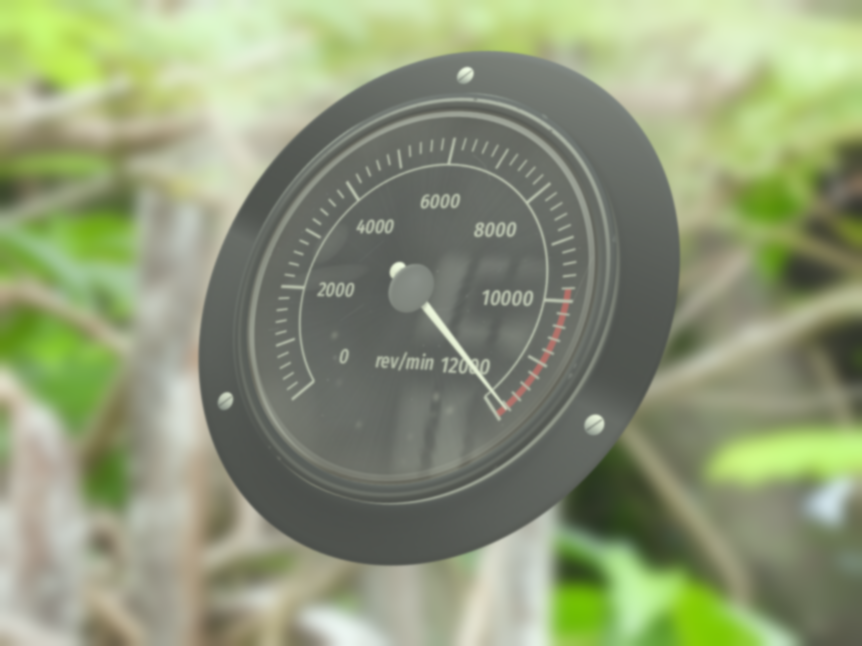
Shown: 11800,rpm
